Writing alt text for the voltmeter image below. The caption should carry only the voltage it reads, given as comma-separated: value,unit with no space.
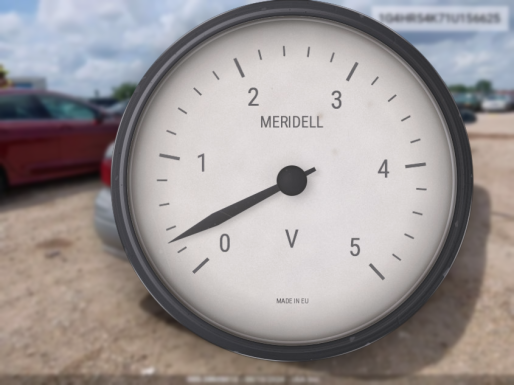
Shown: 0.3,V
